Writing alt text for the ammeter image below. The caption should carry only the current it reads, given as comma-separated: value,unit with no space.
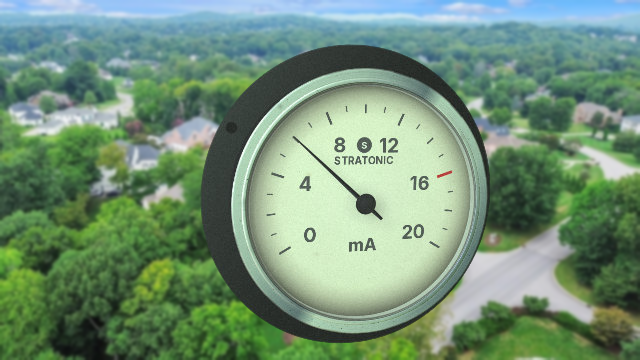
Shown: 6,mA
